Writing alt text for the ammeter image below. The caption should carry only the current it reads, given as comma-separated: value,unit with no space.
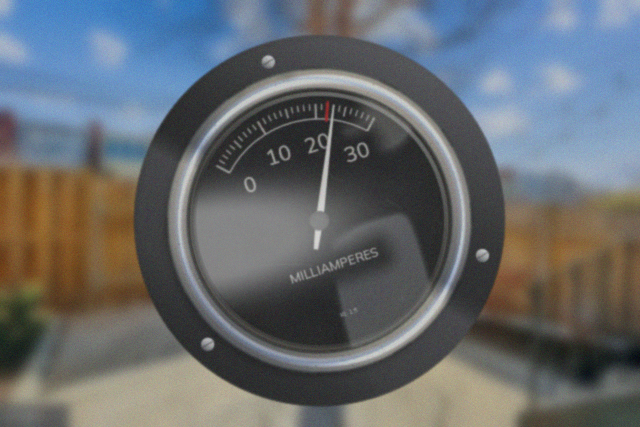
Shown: 23,mA
